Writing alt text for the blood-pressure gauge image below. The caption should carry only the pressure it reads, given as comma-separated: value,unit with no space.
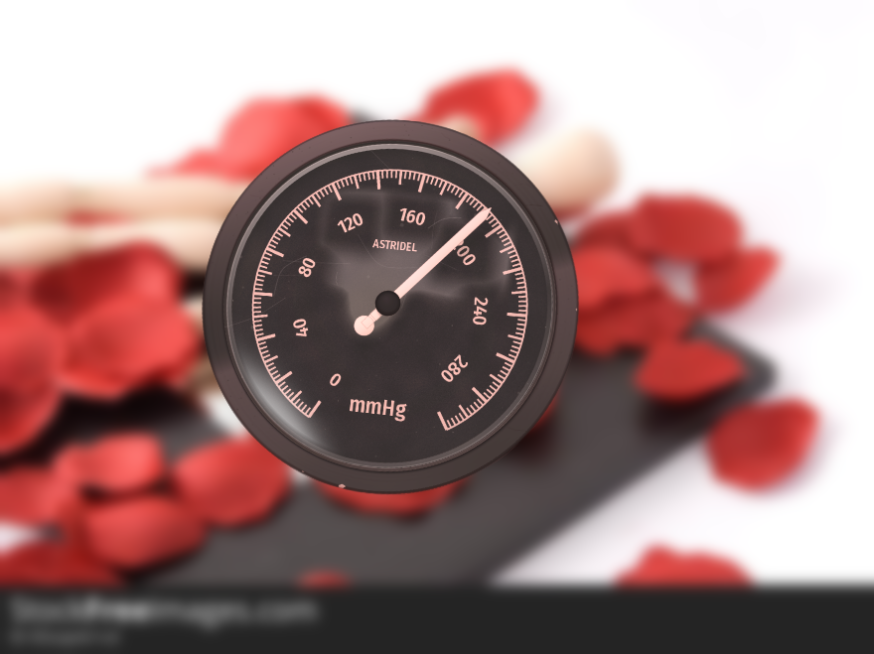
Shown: 192,mmHg
